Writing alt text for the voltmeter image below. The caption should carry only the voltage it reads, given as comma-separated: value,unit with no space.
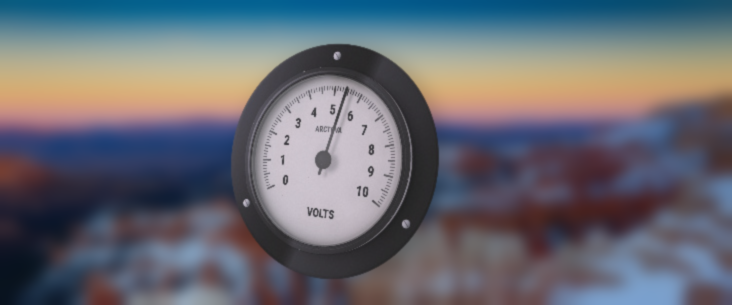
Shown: 5.5,V
